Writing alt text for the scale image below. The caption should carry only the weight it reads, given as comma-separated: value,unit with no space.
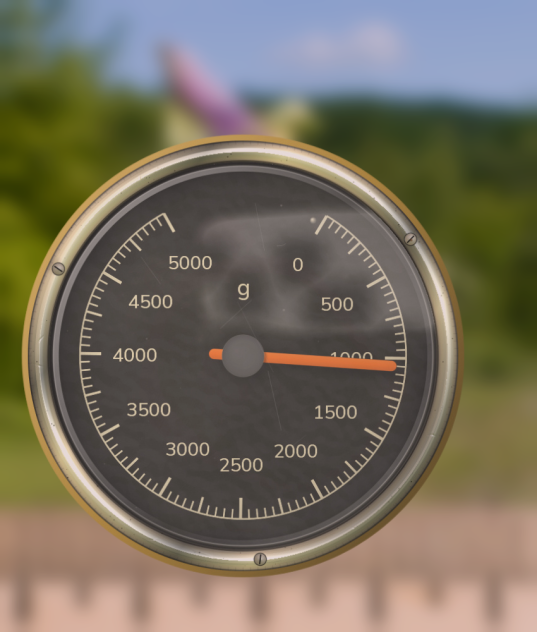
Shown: 1050,g
